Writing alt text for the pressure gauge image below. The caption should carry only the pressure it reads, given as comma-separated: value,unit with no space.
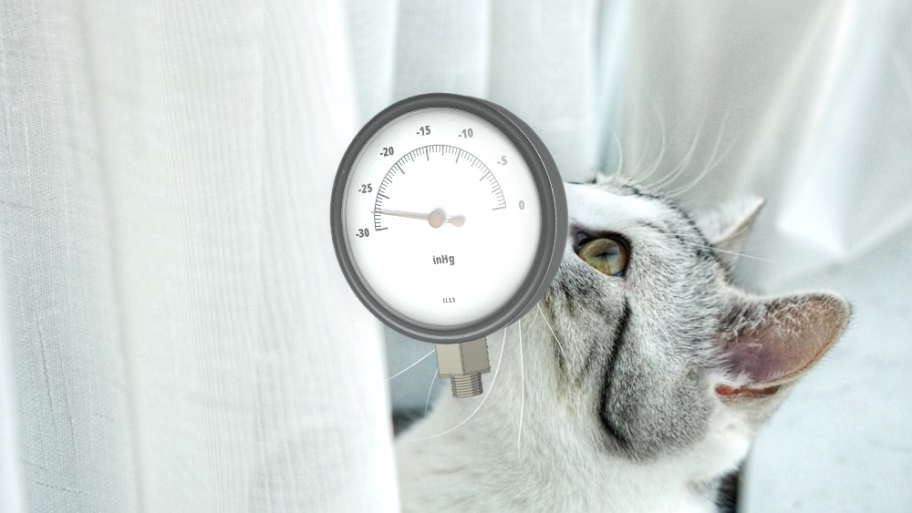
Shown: -27.5,inHg
